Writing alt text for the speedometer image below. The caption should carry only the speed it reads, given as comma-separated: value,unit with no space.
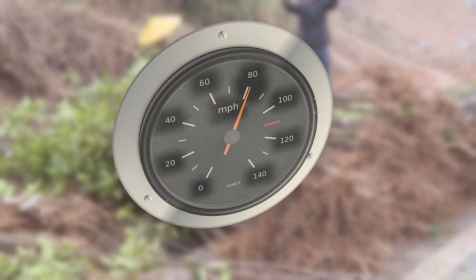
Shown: 80,mph
